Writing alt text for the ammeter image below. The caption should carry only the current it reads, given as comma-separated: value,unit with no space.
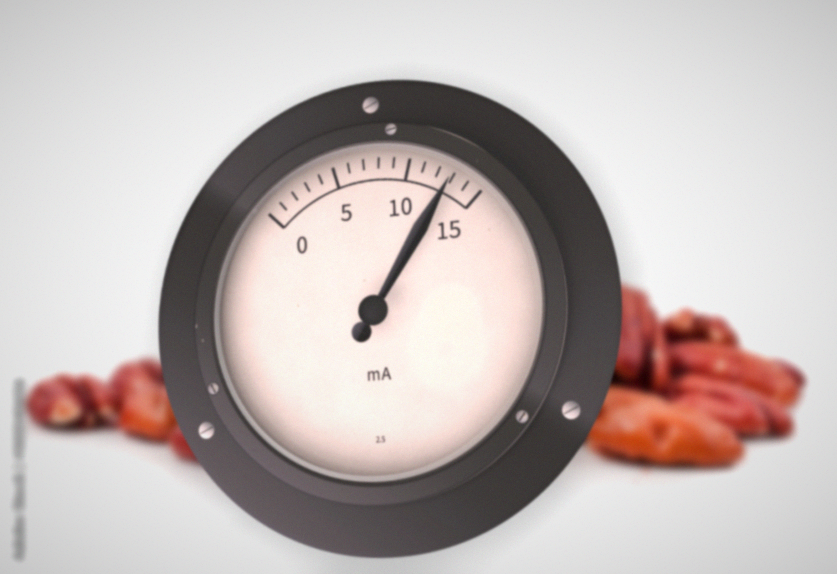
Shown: 13,mA
